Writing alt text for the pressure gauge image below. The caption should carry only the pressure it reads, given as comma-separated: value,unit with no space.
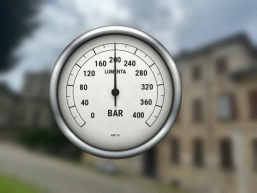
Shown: 200,bar
